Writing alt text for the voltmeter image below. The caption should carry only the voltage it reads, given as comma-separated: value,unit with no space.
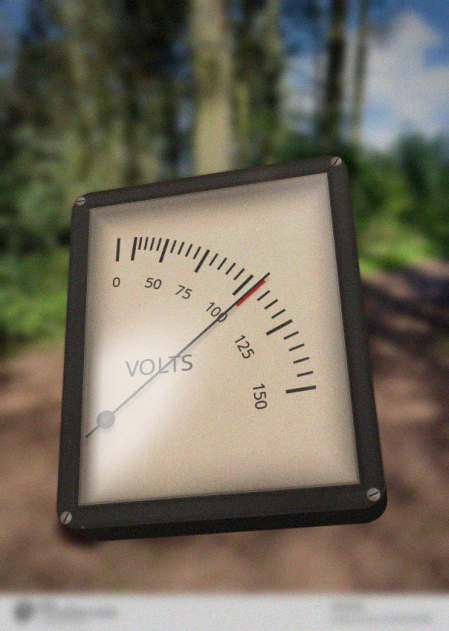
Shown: 105,V
